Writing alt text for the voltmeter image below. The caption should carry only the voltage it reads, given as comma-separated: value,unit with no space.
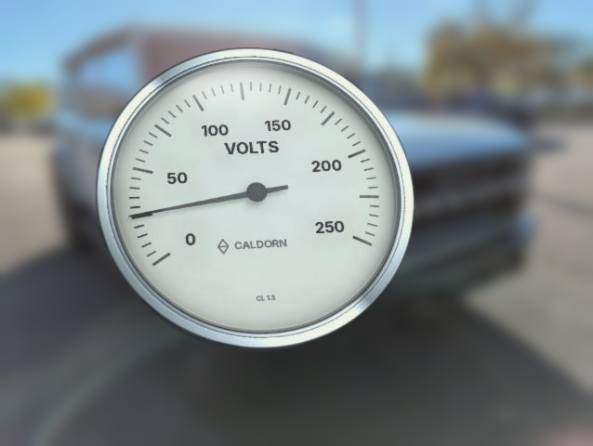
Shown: 25,V
